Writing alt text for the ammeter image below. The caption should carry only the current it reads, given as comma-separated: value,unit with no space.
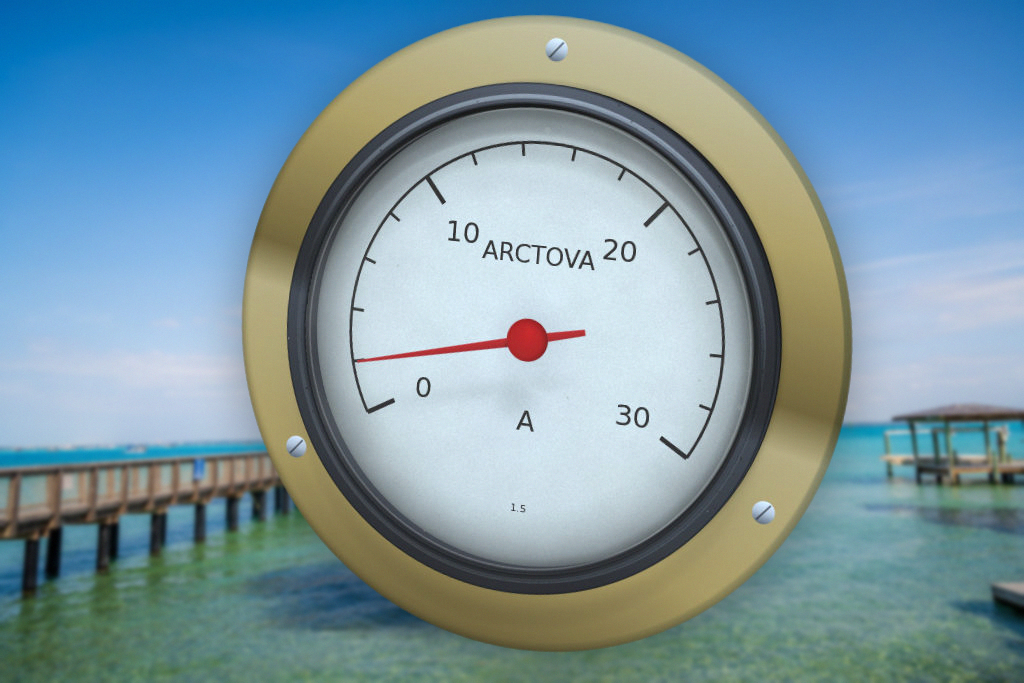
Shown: 2,A
